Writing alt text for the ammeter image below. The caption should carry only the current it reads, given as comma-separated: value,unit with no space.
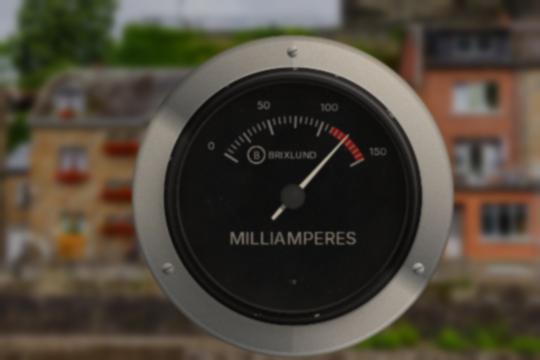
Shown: 125,mA
